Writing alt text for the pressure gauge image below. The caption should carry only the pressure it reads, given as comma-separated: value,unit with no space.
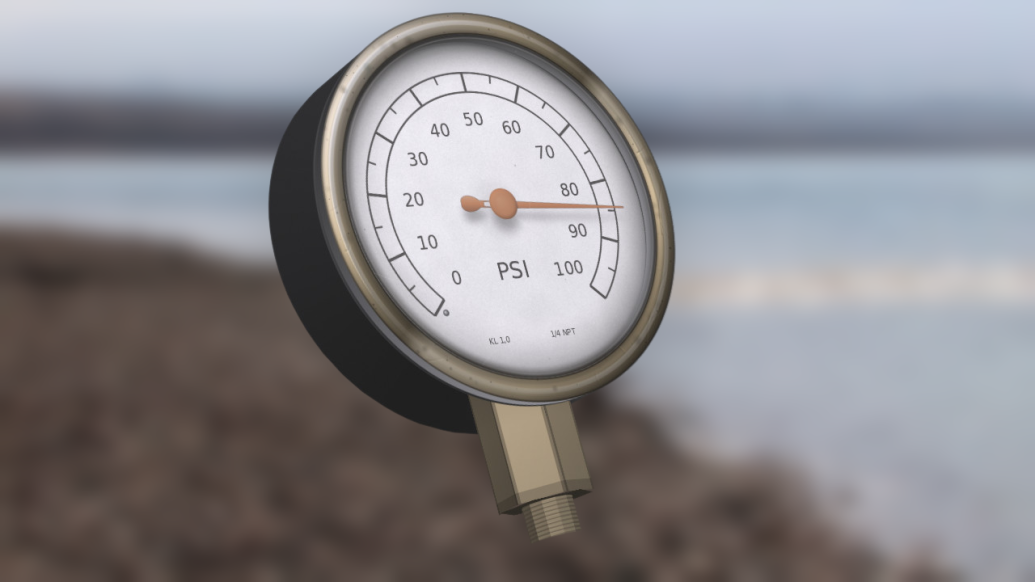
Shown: 85,psi
